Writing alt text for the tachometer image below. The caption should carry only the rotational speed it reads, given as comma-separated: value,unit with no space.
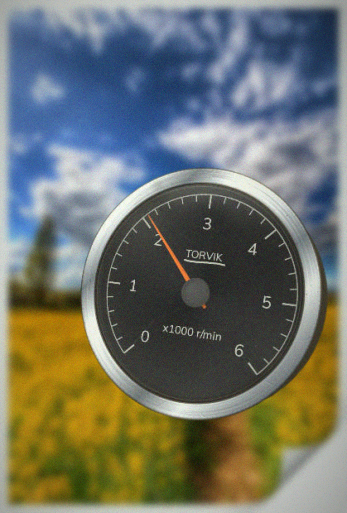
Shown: 2100,rpm
